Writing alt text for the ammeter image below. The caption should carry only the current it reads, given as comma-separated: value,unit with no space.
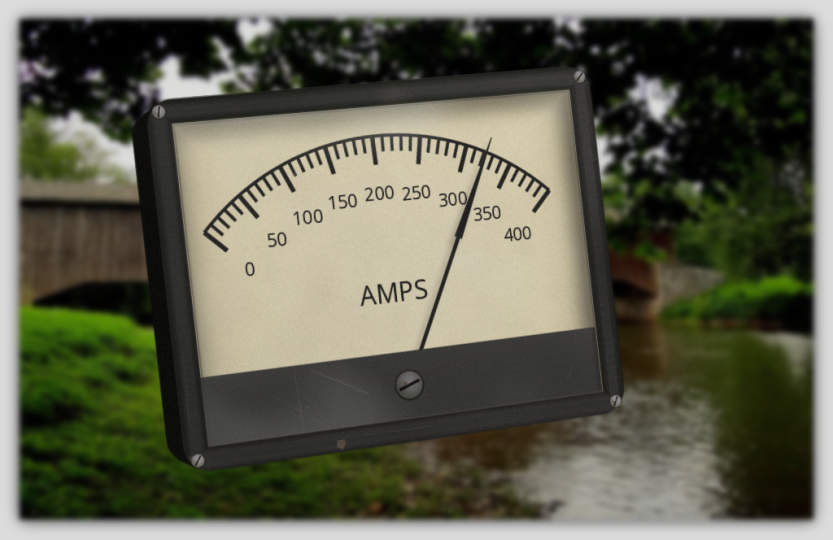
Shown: 320,A
